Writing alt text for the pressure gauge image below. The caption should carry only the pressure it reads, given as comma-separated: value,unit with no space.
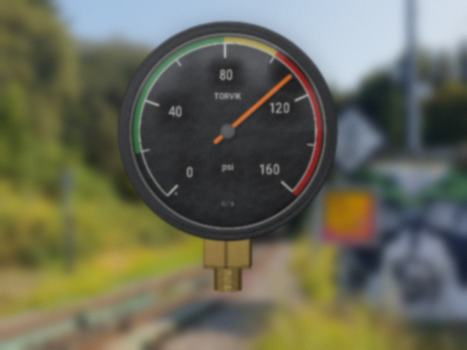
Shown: 110,psi
